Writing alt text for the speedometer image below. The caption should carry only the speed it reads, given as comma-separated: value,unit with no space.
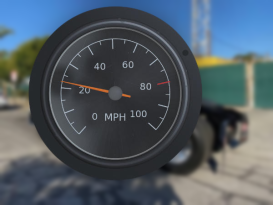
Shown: 22.5,mph
